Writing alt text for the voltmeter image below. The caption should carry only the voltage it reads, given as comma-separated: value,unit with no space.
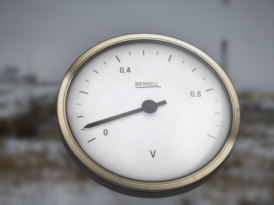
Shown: 0.05,V
